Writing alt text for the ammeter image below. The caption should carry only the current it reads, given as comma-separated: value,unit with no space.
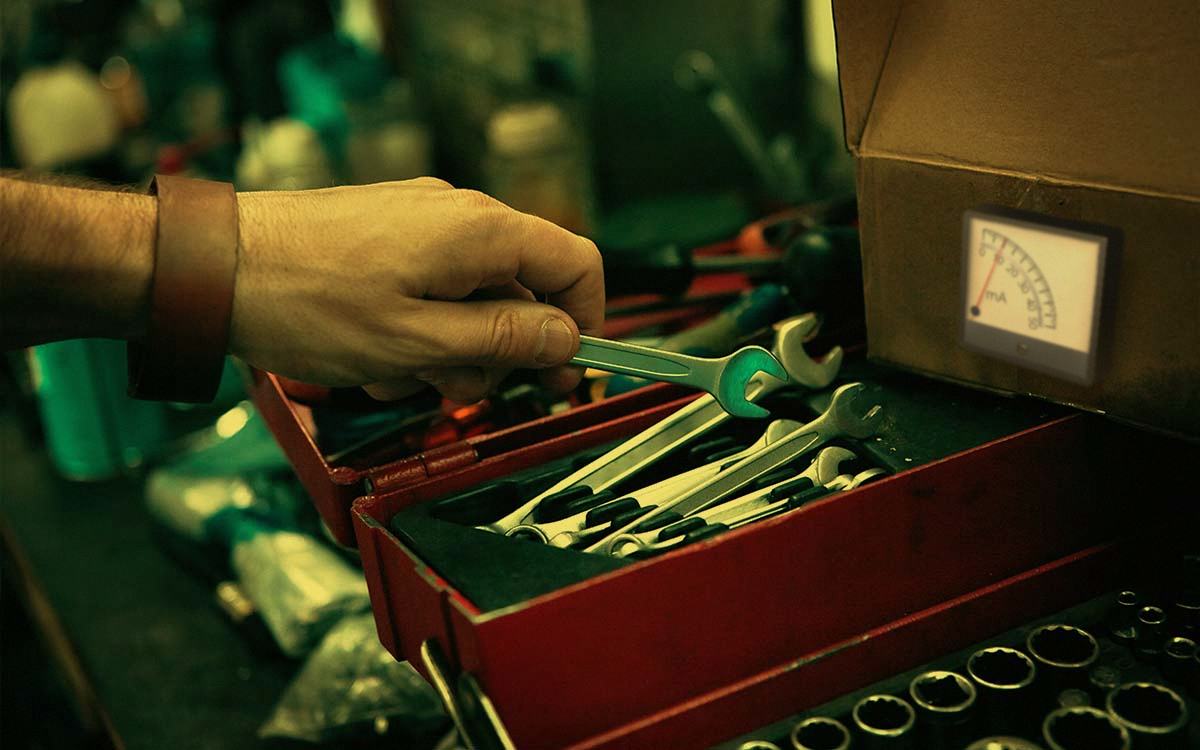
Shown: 10,mA
